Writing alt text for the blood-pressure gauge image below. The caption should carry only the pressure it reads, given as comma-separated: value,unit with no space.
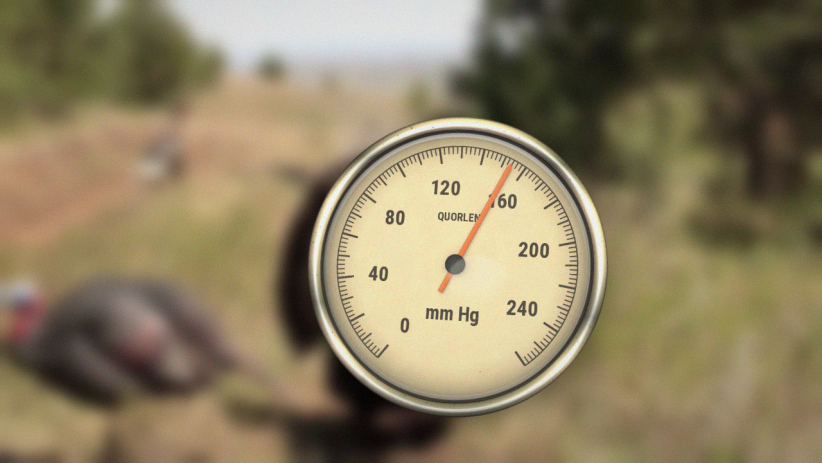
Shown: 154,mmHg
